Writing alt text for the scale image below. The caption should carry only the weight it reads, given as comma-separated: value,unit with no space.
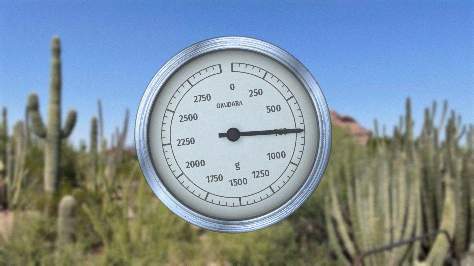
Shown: 750,g
